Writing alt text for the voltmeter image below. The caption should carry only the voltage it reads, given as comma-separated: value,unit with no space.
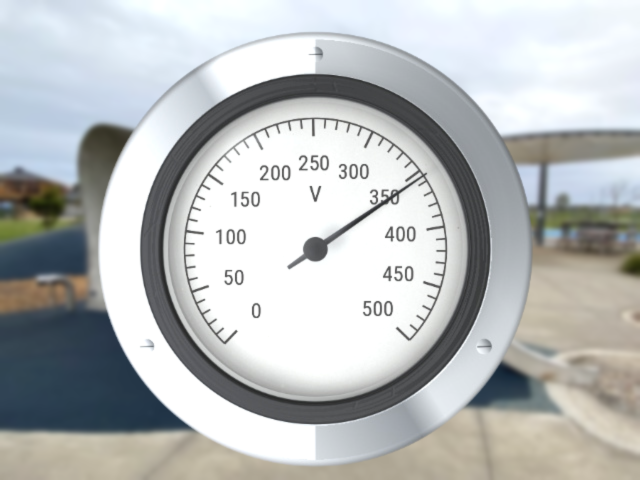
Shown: 355,V
